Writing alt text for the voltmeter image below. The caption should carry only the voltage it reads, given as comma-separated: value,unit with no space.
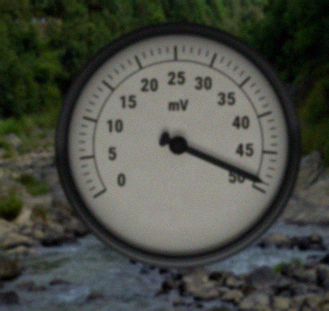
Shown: 49,mV
